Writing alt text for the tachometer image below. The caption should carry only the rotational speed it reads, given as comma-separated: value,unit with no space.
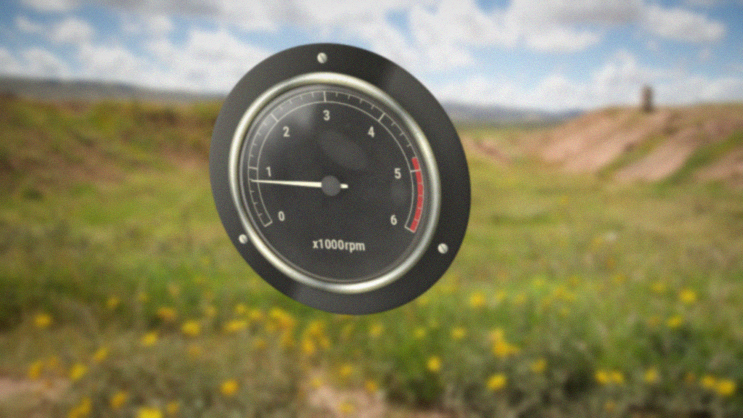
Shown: 800,rpm
